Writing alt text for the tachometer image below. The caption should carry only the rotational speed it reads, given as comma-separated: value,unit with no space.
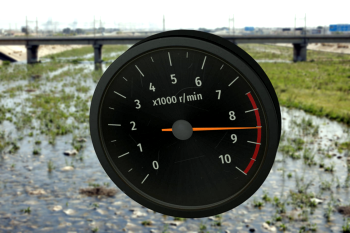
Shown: 8500,rpm
